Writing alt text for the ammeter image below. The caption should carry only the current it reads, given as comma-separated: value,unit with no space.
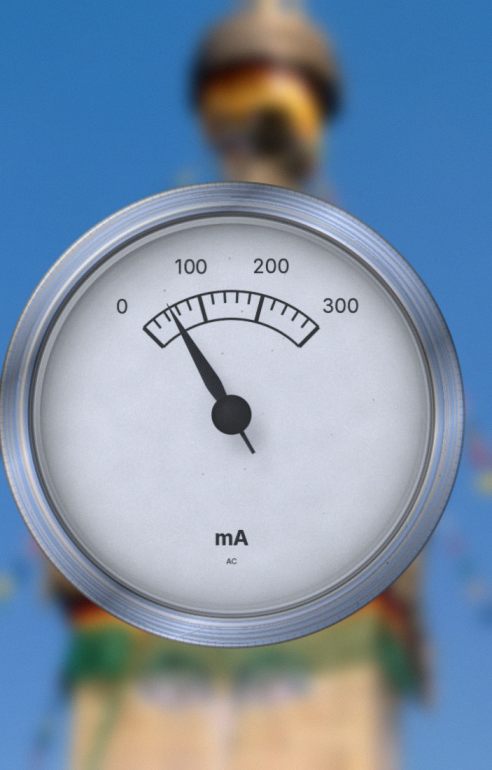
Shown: 50,mA
